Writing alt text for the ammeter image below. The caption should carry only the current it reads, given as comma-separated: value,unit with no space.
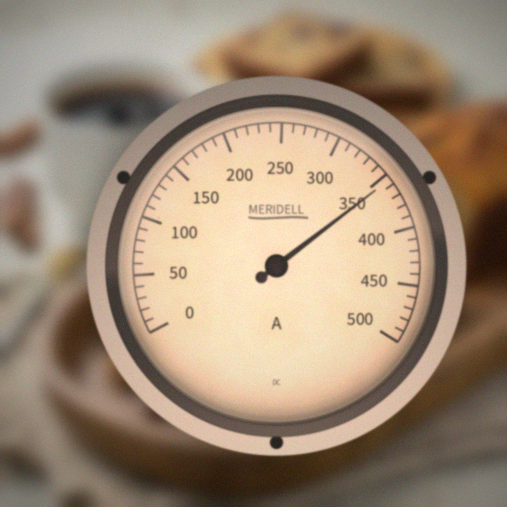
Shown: 355,A
